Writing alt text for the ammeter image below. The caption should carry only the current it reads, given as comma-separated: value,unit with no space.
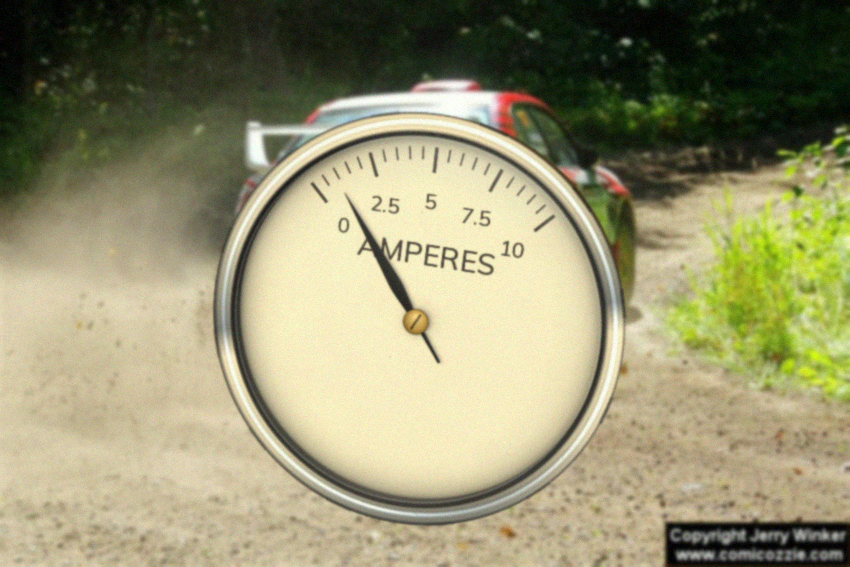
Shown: 1,A
